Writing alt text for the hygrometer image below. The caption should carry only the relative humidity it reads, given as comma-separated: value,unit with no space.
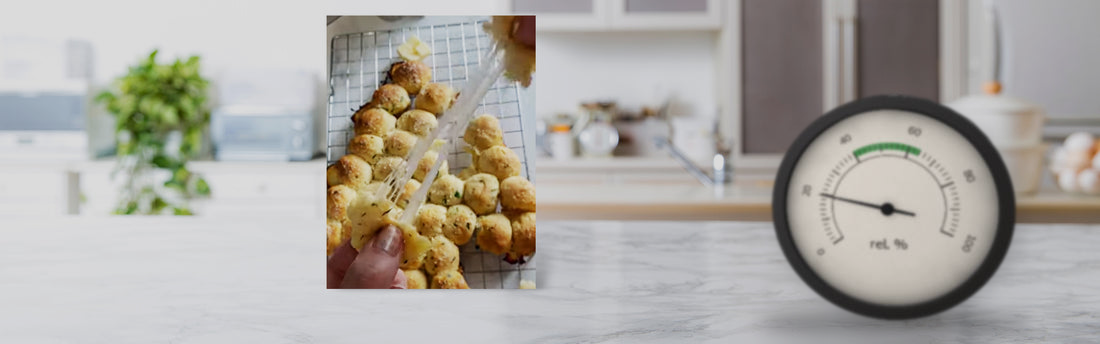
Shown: 20,%
